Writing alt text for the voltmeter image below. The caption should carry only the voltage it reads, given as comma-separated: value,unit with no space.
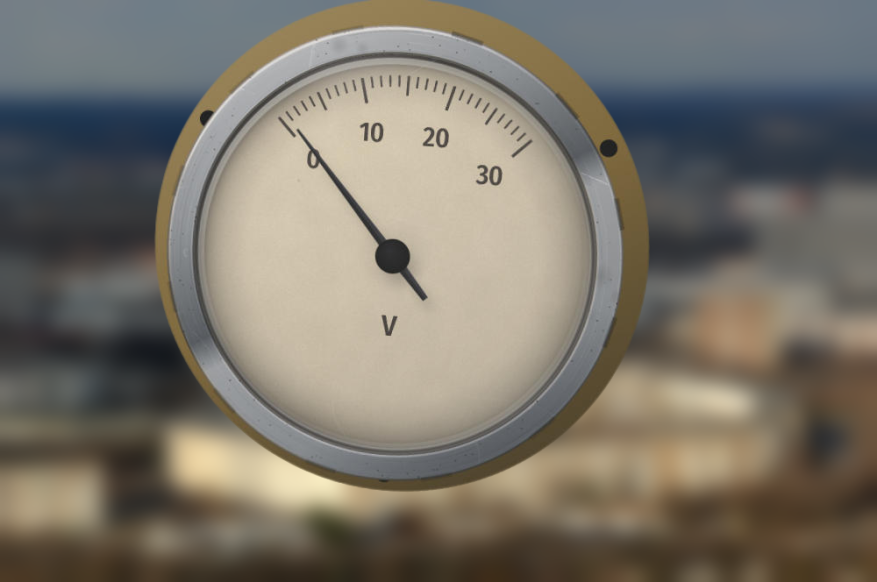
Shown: 1,V
